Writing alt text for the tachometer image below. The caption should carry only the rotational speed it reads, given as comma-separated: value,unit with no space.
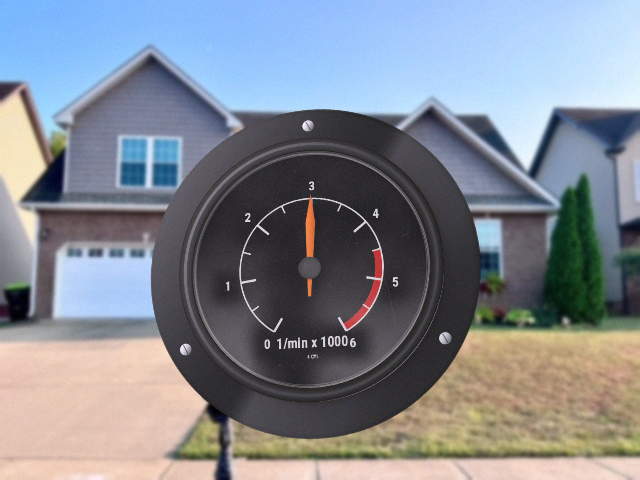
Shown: 3000,rpm
